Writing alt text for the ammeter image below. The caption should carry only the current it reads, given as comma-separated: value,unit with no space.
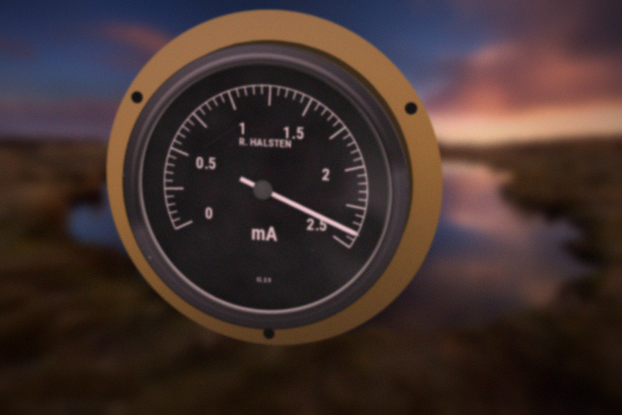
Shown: 2.4,mA
